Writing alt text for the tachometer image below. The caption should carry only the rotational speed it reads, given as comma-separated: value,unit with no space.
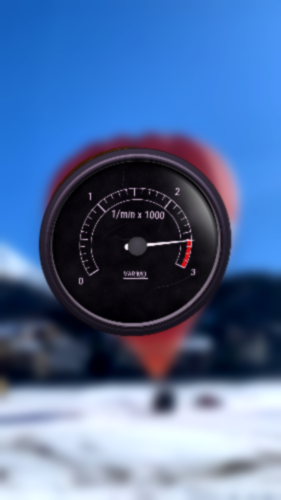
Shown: 2600,rpm
